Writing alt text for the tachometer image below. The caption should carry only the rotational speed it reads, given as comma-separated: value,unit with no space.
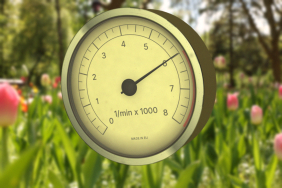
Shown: 6000,rpm
